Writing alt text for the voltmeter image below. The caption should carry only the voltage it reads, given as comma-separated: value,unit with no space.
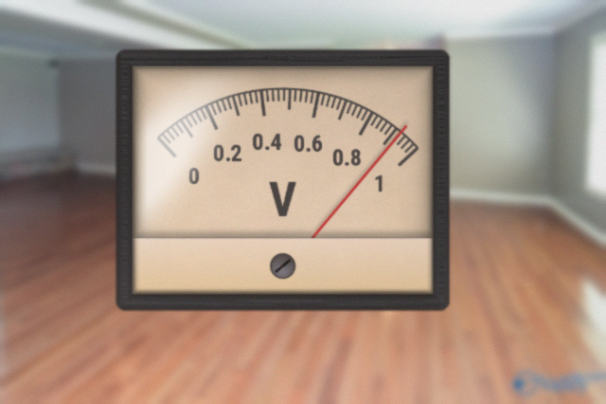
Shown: 0.92,V
